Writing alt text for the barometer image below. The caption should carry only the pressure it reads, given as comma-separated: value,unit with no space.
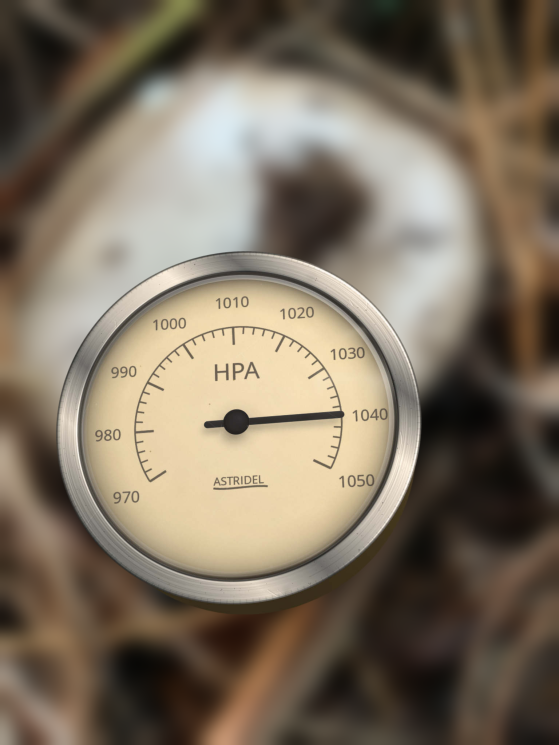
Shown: 1040,hPa
